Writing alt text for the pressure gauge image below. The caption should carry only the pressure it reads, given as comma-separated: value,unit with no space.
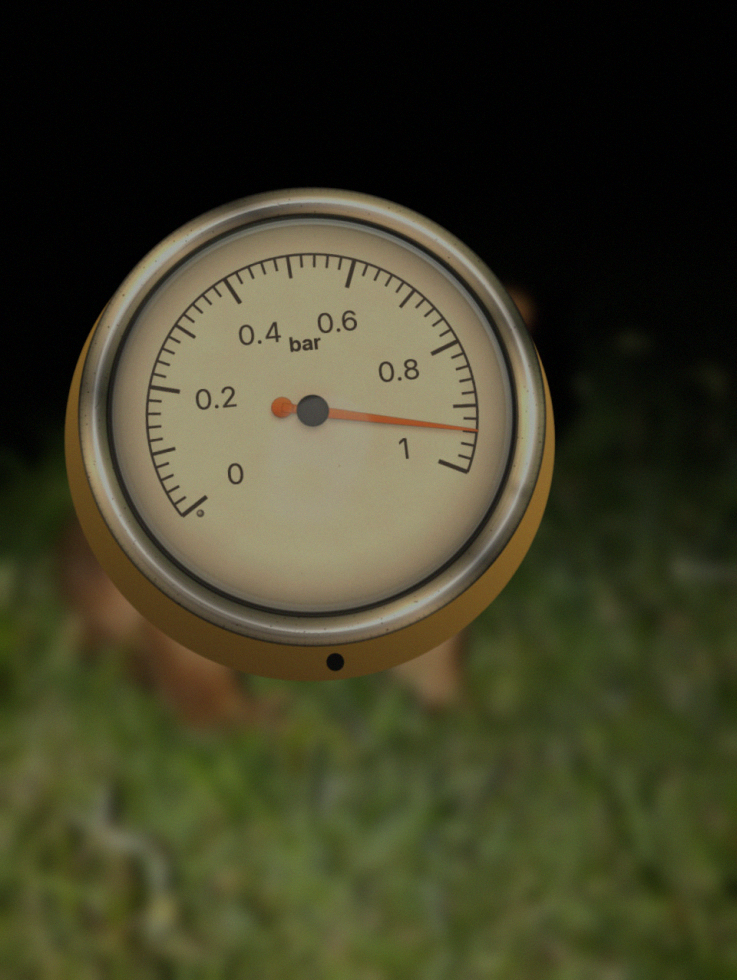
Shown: 0.94,bar
